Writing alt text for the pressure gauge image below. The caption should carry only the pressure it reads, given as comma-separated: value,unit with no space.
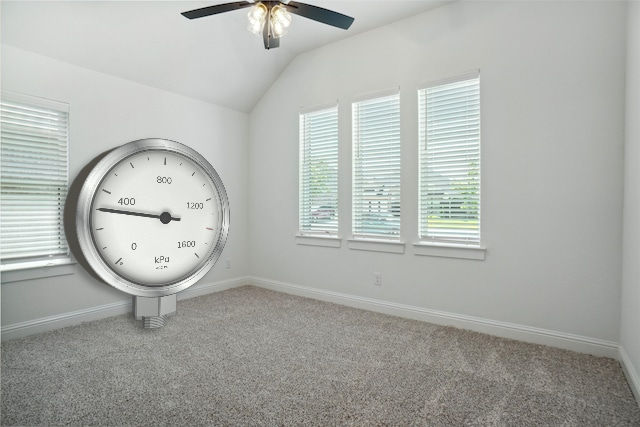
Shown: 300,kPa
